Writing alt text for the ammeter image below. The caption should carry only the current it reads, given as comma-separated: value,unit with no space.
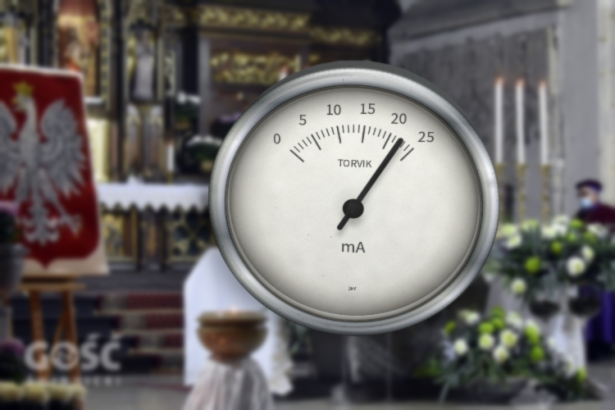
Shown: 22,mA
